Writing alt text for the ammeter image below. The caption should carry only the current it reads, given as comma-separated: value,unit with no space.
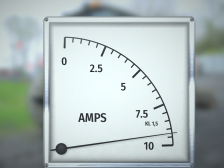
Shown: 9.25,A
